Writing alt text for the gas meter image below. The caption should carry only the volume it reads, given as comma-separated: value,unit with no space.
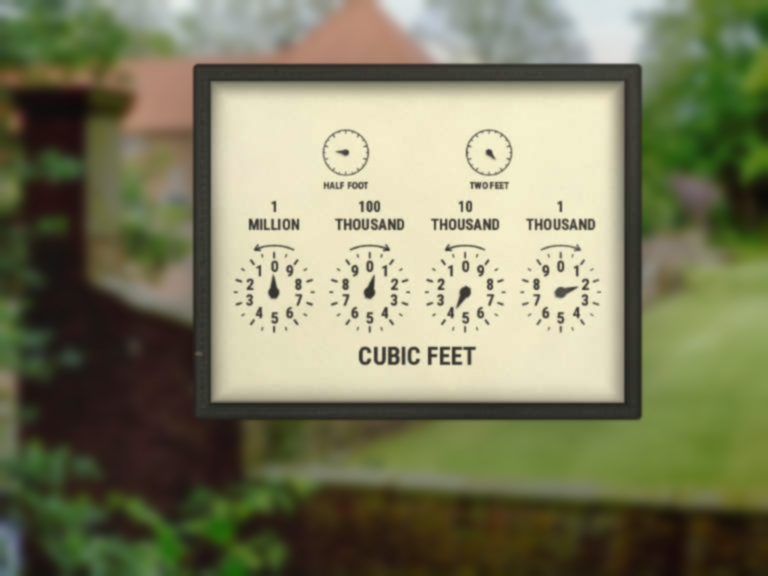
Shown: 4200,ft³
